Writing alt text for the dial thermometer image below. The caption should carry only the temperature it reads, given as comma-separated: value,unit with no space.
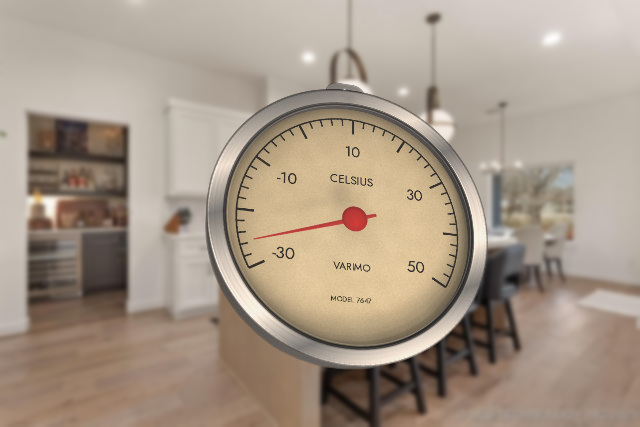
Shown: -26,°C
